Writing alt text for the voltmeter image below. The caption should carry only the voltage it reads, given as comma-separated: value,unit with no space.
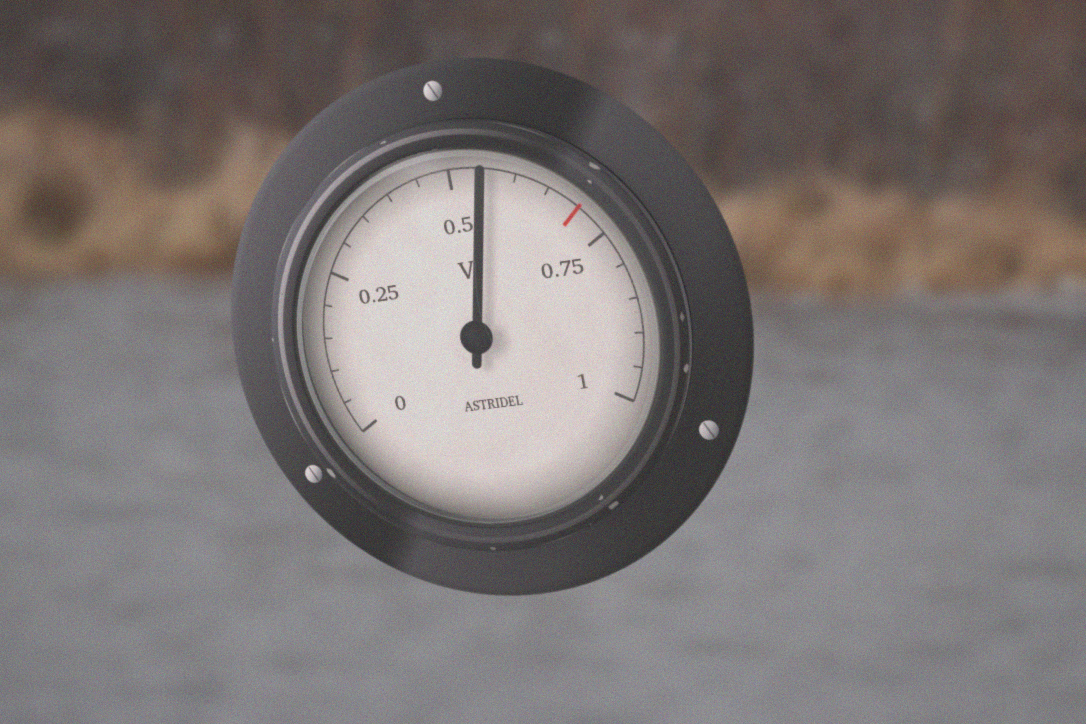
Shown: 0.55,V
